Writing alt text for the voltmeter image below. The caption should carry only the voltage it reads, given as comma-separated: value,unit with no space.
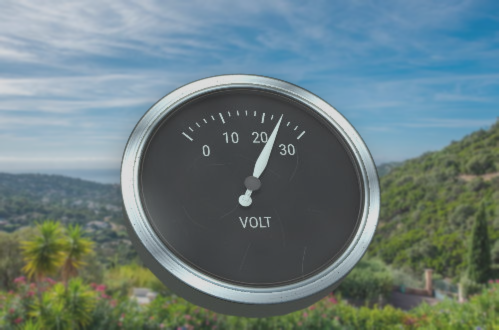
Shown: 24,V
